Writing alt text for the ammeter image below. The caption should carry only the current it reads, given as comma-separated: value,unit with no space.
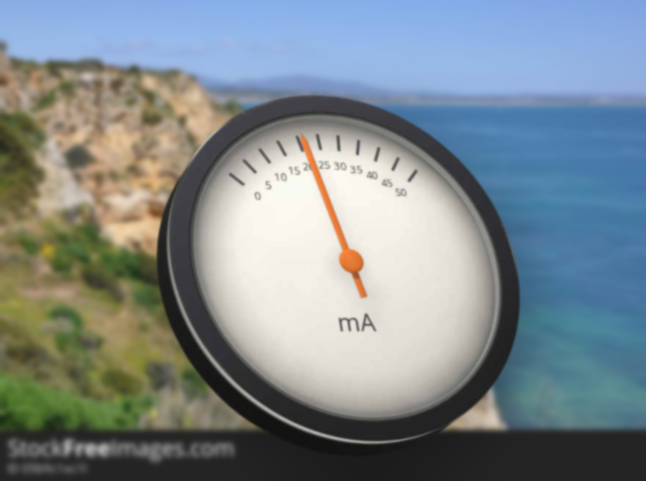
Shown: 20,mA
